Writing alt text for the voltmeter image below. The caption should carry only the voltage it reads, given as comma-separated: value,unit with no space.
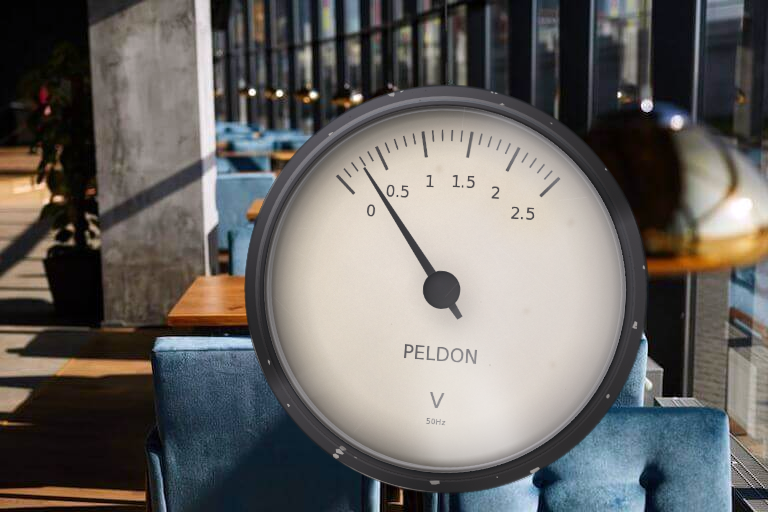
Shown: 0.3,V
